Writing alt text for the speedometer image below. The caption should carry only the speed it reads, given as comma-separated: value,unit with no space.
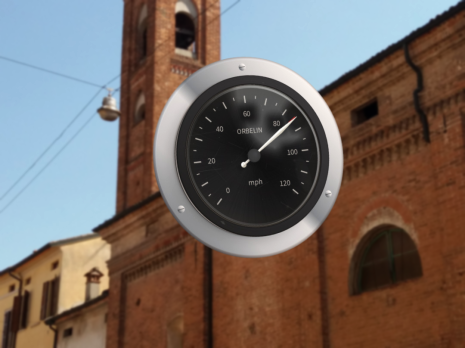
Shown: 85,mph
